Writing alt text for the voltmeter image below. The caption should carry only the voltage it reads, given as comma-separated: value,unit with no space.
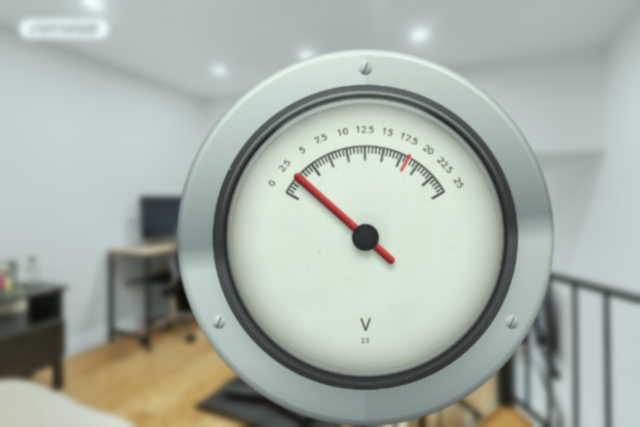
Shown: 2.5,V
